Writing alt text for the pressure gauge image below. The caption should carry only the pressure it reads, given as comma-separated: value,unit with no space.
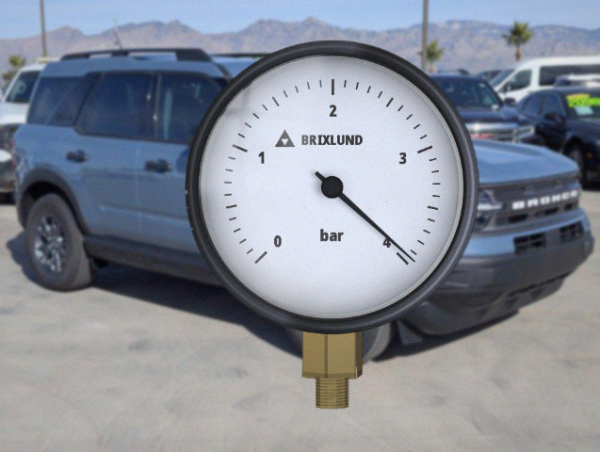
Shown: 3.95,bar
